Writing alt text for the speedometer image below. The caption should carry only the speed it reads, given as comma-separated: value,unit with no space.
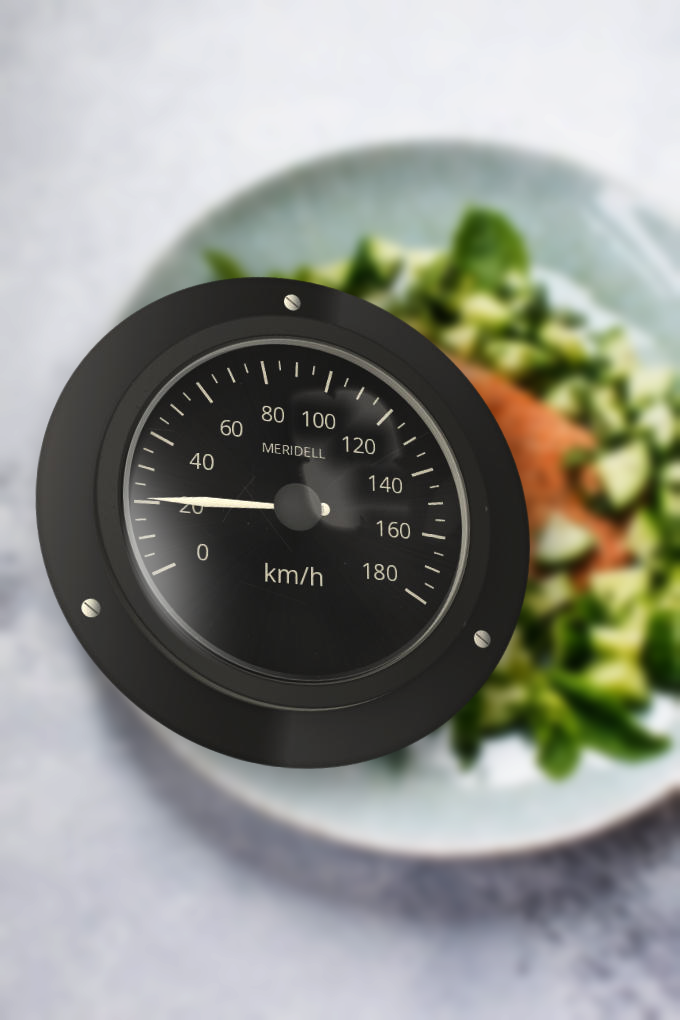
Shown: 20,km/h
